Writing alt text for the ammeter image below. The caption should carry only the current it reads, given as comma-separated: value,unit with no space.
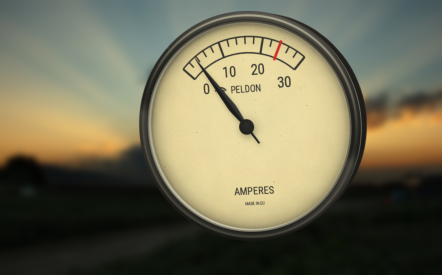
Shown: 4,A
